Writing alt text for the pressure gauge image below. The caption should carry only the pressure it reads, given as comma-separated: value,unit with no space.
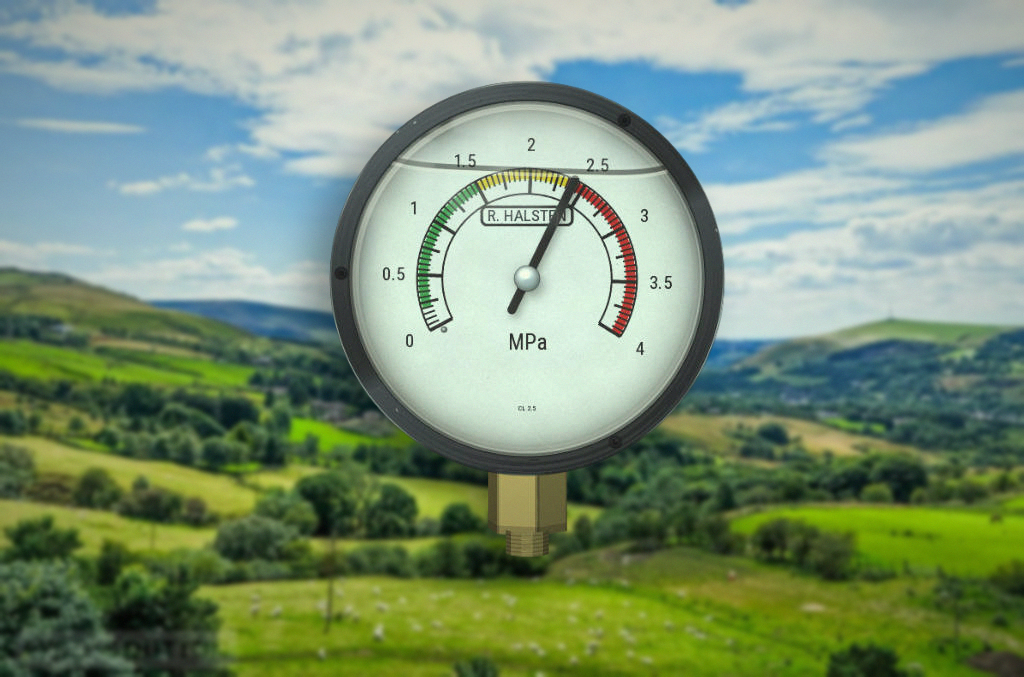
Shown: 2.4,MPa
